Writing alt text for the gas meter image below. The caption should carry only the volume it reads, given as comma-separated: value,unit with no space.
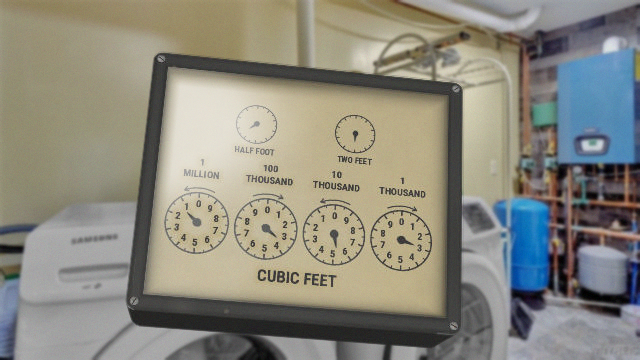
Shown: 135300,ft³
